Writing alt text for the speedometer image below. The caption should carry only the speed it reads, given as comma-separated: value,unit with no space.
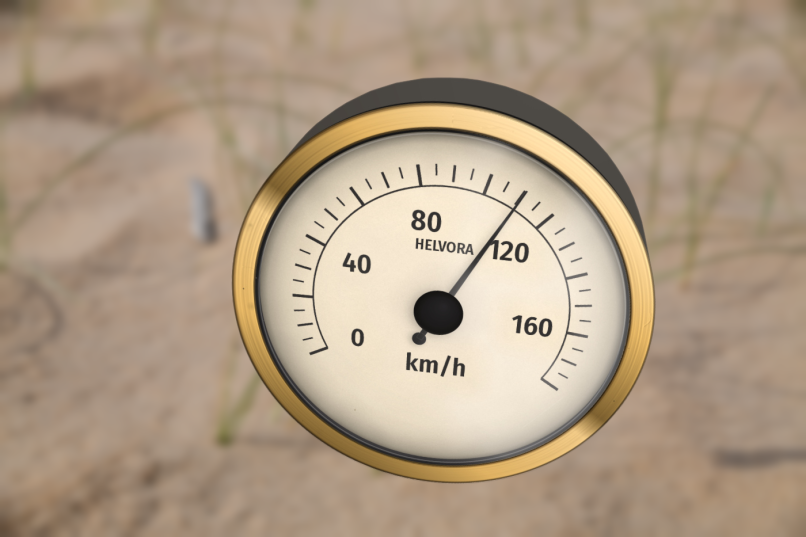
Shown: 110,km/h
